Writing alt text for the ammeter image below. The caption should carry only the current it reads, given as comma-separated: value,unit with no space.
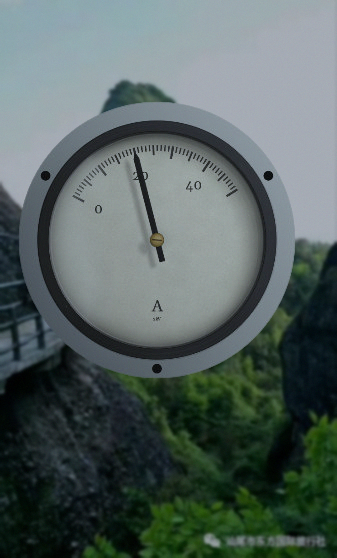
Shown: 20,A
